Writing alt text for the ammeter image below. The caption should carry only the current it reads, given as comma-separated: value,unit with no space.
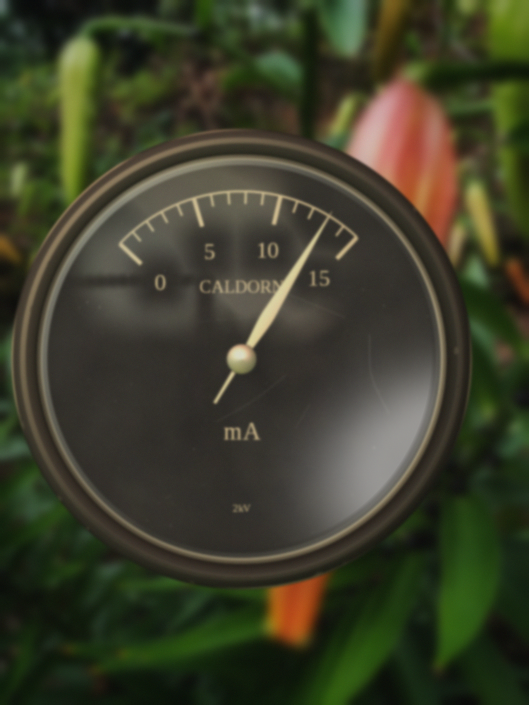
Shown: 13,mA
